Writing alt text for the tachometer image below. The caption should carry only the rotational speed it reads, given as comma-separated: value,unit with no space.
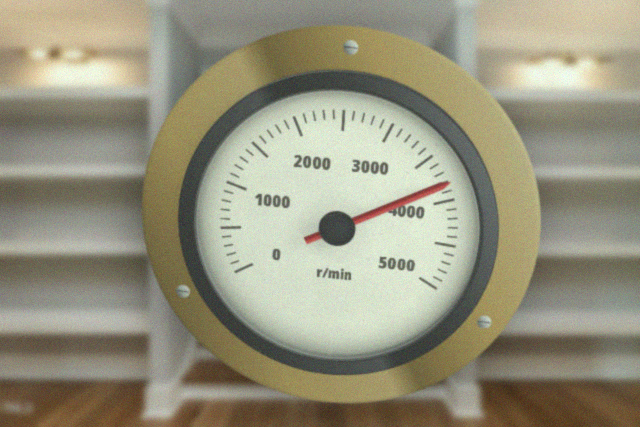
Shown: 3800,rpm
